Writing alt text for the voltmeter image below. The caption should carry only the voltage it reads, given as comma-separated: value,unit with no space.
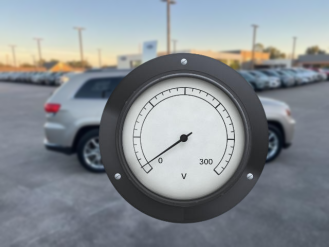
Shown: 10,V
